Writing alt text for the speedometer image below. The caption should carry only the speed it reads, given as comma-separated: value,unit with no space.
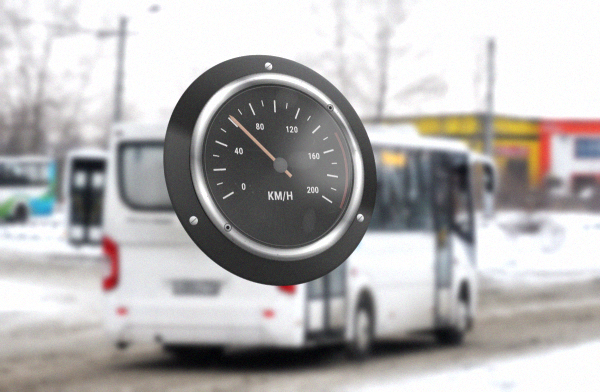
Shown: 60,km/h
